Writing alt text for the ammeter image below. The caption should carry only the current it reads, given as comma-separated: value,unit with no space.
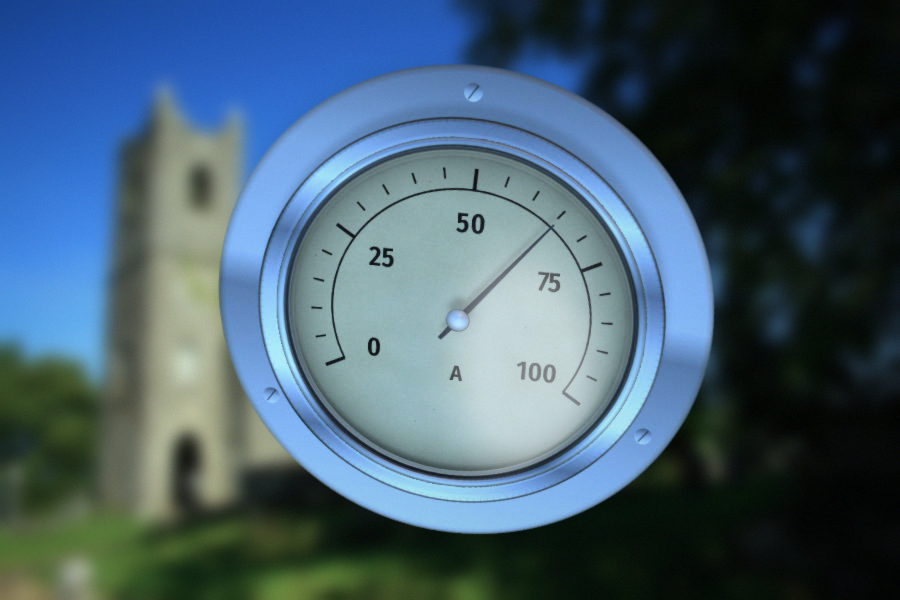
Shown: 65,A
